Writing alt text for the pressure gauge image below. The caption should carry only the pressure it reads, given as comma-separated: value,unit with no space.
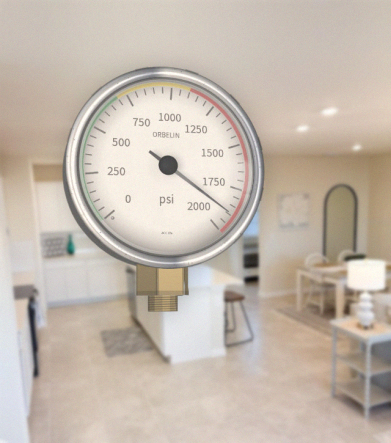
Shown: 1900,psi
